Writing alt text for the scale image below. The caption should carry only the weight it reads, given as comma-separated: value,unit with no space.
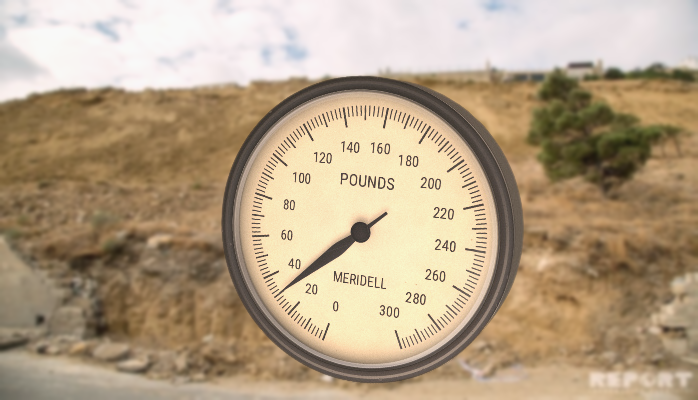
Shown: 30,lb
